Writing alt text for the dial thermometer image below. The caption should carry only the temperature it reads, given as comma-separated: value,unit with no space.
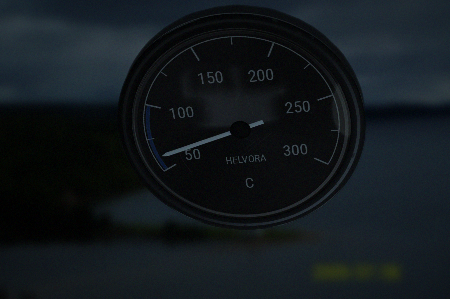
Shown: 62.5,°C
